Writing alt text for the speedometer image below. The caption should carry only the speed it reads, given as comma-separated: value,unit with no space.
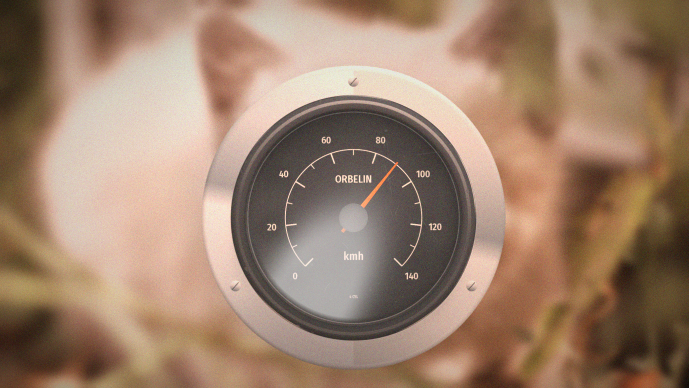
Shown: 90,km/h
